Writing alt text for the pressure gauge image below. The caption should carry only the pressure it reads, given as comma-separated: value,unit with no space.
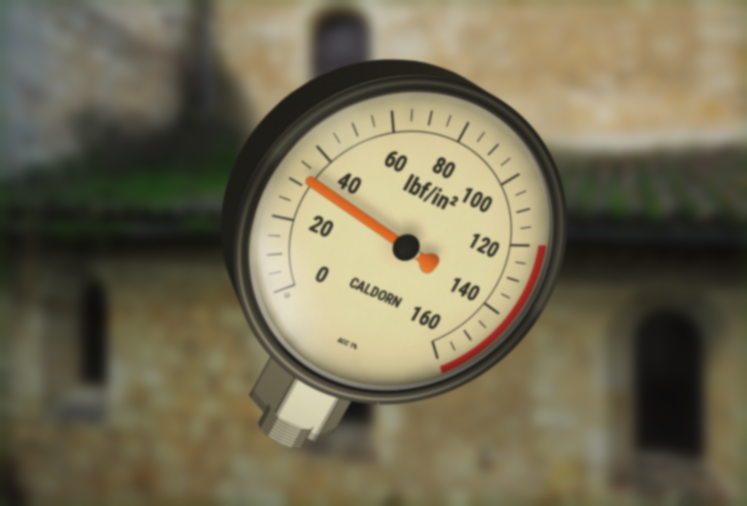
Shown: 32.5,psi
